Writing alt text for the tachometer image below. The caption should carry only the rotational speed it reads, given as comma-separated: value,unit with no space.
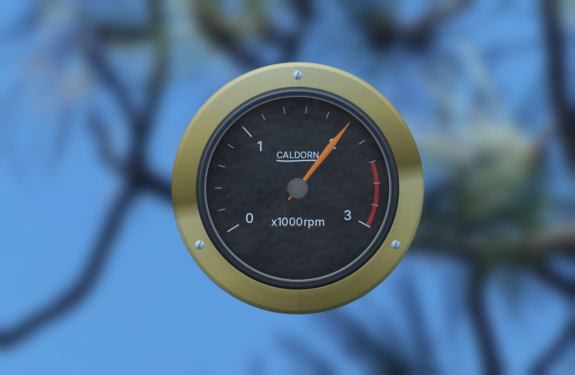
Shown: 2000,rpm
